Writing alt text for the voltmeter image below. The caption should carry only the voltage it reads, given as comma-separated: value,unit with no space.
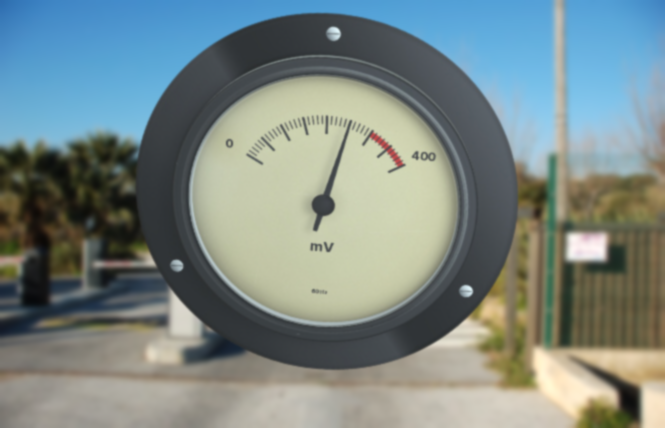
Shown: 250,mV
